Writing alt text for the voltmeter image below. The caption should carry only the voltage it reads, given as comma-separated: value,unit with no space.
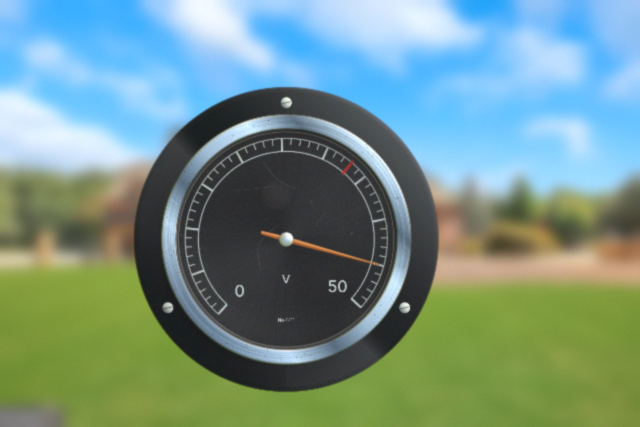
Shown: 45,V
